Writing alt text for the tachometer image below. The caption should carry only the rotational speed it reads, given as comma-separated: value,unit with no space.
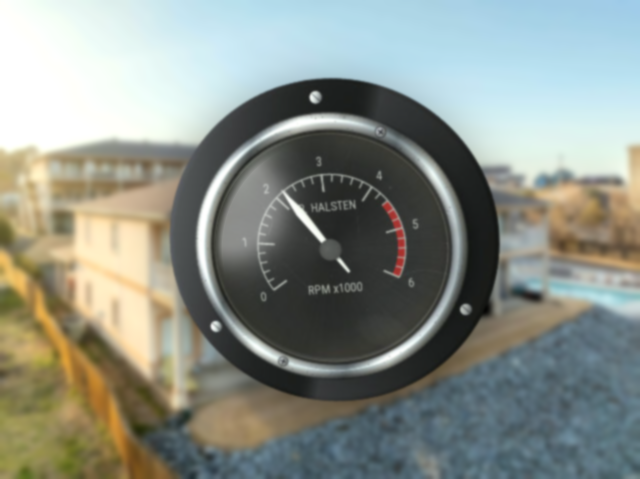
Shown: 2200,rpm
